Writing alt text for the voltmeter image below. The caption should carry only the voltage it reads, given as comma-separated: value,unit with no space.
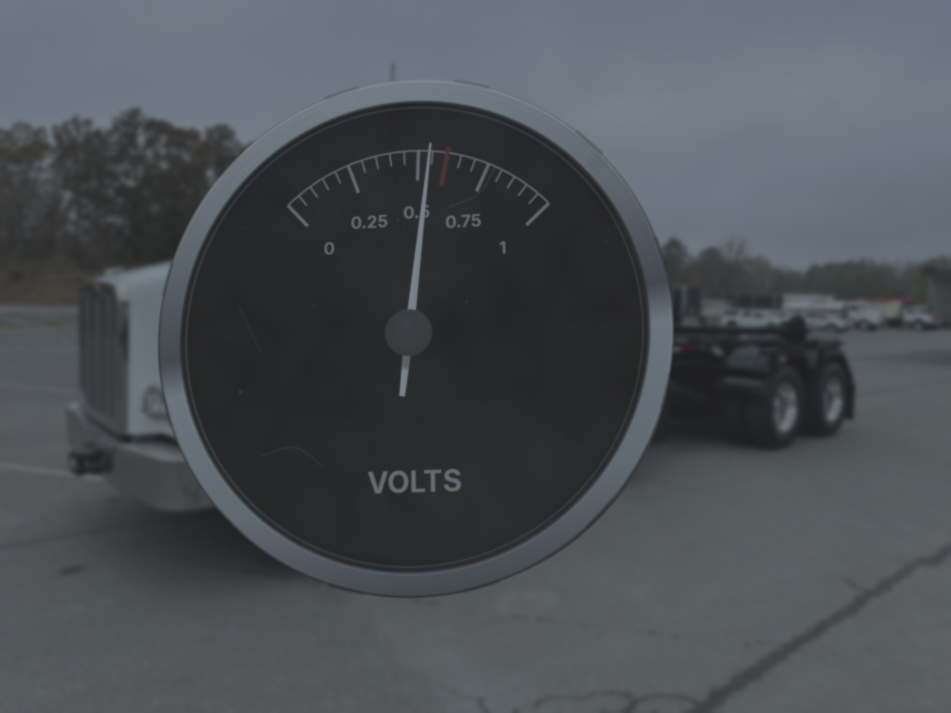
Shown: 0.55,V
